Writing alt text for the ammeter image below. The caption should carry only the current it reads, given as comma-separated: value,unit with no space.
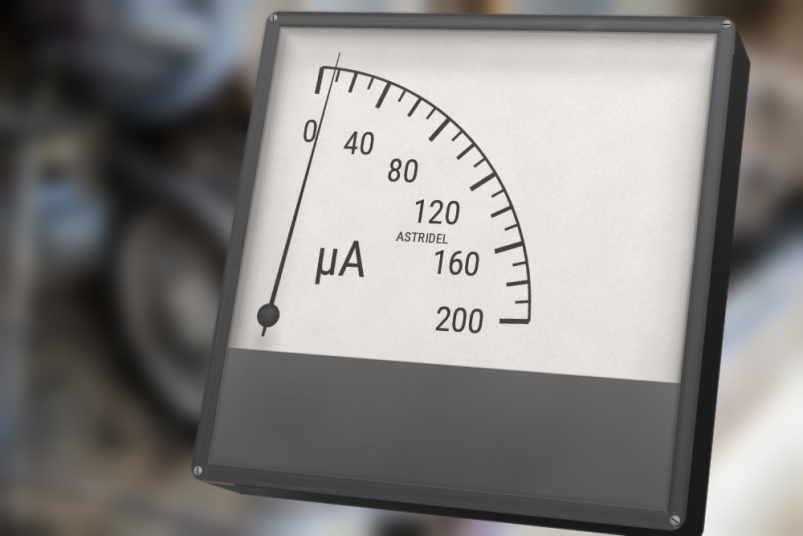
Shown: 10,µA
